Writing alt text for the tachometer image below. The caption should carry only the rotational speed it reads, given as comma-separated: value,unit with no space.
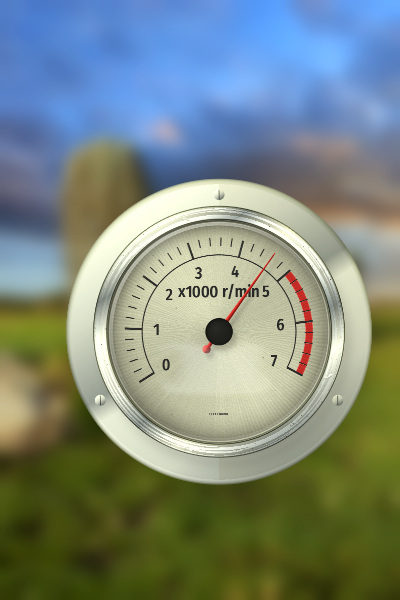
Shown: 4600,rpm
